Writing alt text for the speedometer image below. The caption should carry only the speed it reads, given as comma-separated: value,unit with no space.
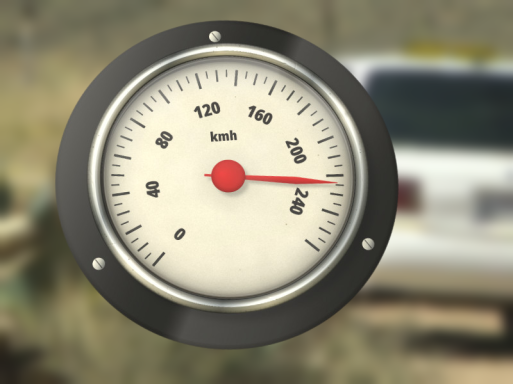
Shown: 225,km/h
